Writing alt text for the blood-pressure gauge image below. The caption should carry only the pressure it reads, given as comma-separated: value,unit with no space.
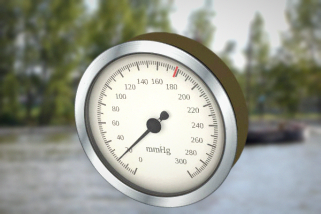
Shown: 20,mmHg
